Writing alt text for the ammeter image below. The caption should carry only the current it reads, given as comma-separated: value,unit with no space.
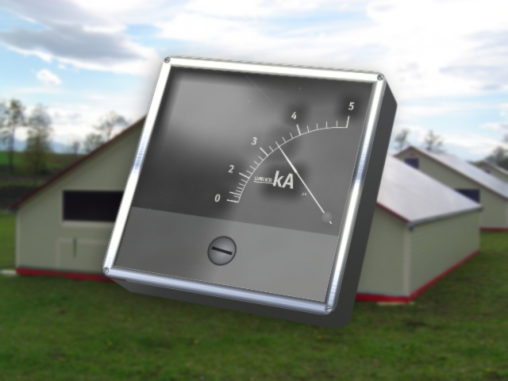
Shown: 3.4,kA
